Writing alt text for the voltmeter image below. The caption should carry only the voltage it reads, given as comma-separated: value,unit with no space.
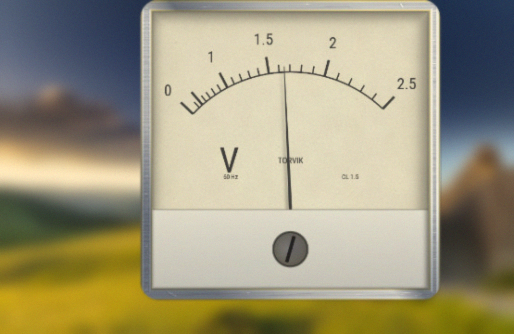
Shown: 1.65,V
